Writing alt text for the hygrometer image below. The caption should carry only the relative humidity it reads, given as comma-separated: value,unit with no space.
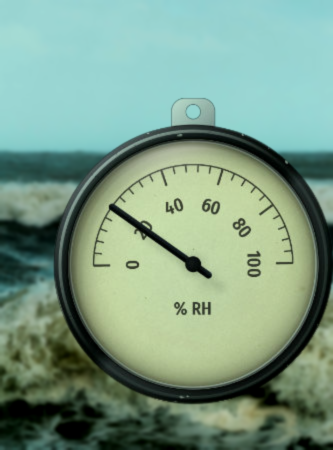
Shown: 20,%
